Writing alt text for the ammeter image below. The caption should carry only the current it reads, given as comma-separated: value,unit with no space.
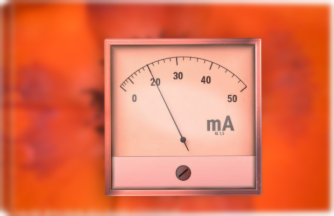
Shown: 20,mA
